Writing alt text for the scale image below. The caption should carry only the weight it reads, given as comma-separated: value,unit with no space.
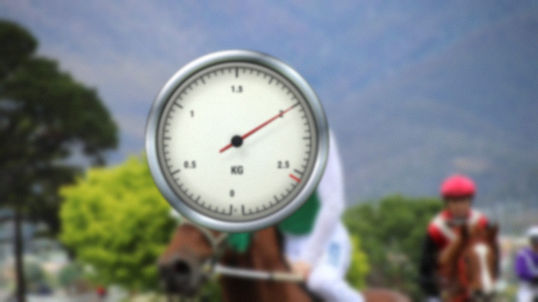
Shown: 2,kg
